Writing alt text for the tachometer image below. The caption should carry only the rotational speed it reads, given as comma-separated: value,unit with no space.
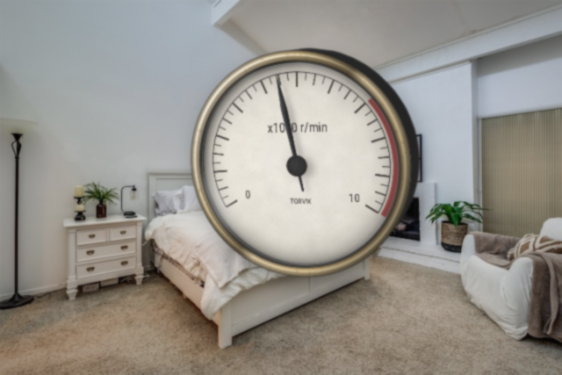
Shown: 4500,rpm
